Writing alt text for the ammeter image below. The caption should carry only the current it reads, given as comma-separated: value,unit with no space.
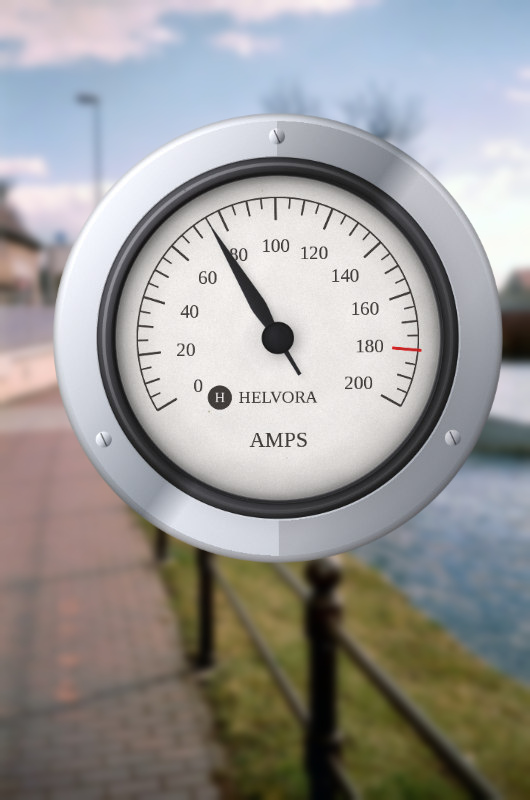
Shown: 75,A
